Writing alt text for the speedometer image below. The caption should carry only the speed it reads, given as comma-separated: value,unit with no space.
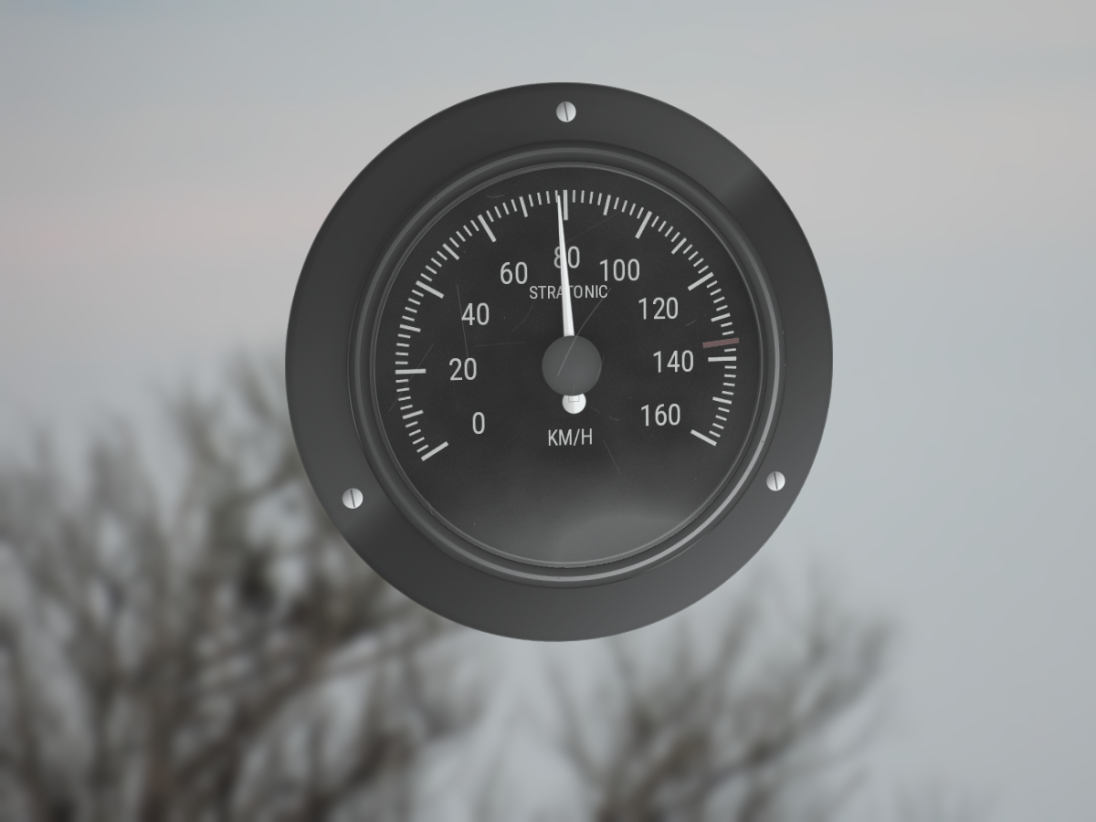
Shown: 78,km/h
